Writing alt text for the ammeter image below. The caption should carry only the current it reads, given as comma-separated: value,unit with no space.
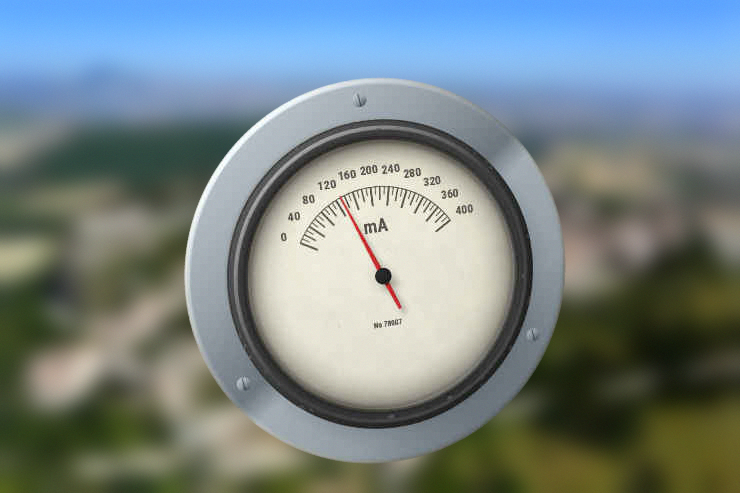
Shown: 130,mA
